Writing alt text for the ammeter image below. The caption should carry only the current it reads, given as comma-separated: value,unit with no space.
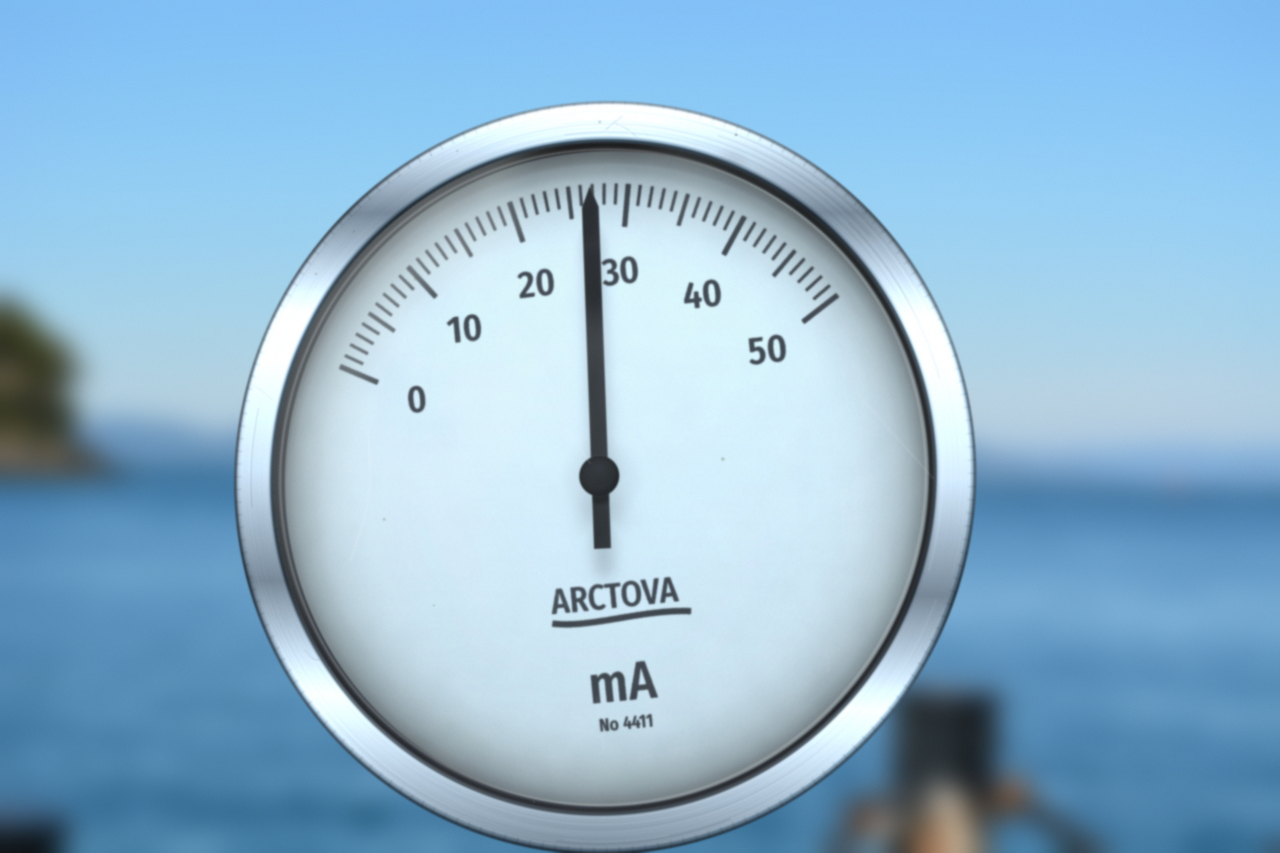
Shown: 27,mA
